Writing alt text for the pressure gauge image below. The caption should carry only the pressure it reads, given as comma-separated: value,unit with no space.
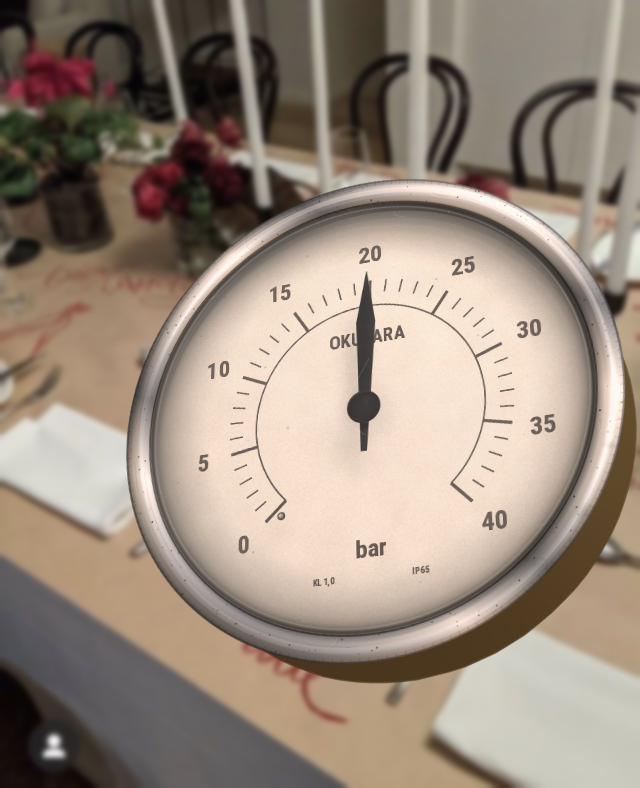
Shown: 20,bar
